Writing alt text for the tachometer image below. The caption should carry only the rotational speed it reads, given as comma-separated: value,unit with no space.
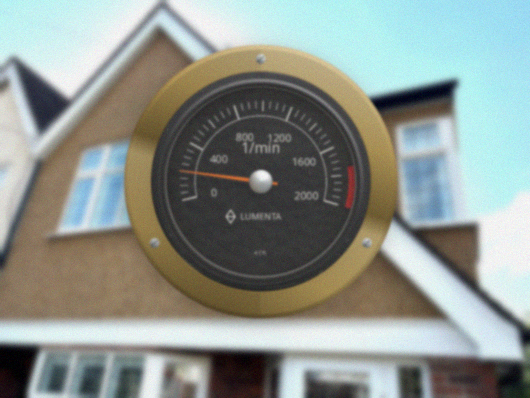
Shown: 200,rpm
